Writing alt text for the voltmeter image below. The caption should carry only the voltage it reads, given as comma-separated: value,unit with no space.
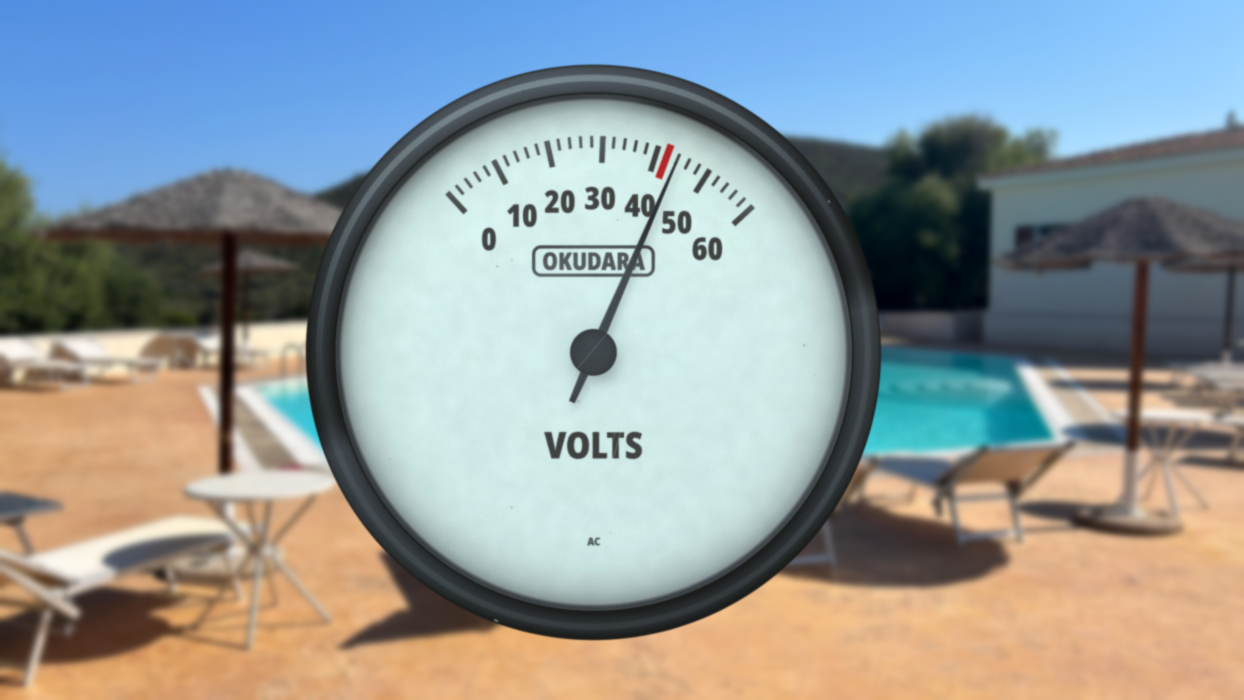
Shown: 44,V
